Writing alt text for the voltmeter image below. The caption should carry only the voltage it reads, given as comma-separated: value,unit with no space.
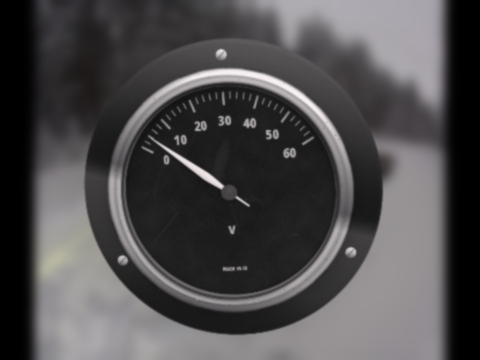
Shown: 4,V
